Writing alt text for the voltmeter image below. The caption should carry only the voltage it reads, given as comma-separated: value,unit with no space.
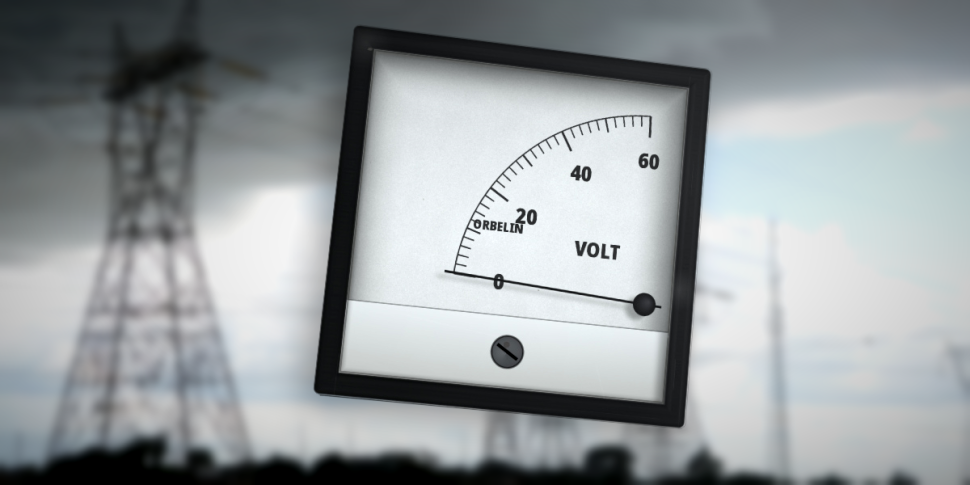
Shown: 0,V
